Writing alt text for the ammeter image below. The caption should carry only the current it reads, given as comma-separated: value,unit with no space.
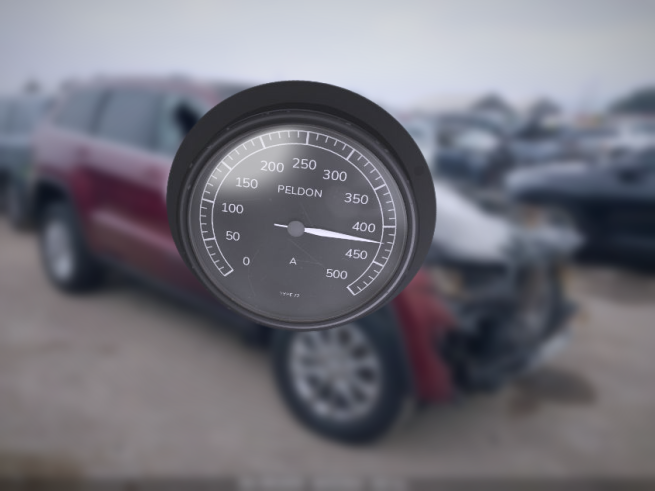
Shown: 420,A
